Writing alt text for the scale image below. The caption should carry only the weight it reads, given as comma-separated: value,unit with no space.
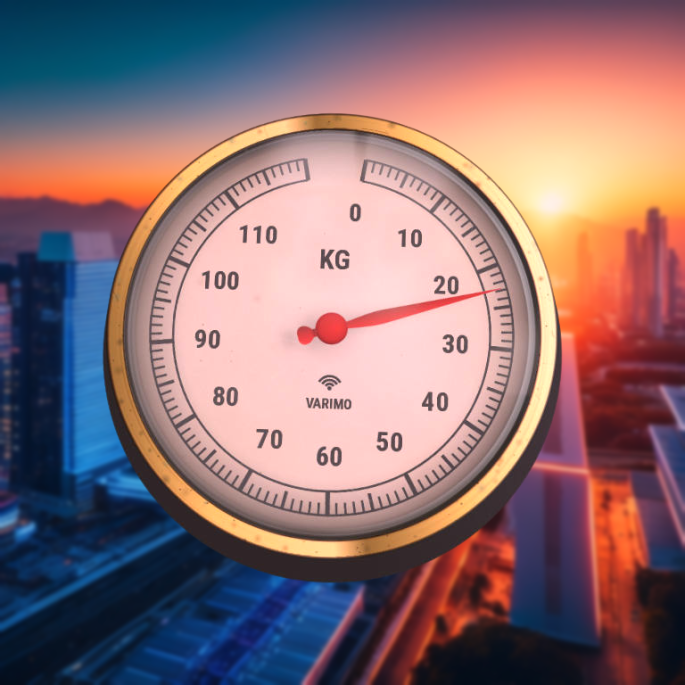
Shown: 23,kg
